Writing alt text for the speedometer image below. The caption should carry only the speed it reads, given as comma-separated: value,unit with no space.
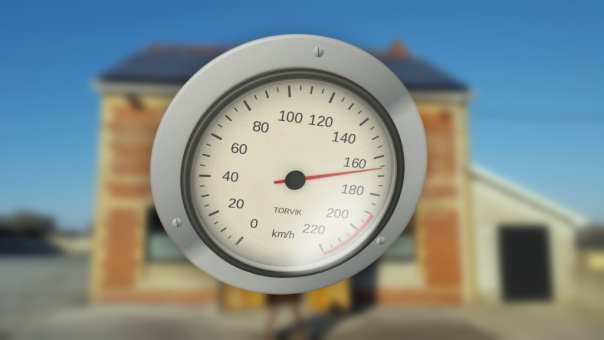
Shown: 165,km/h
